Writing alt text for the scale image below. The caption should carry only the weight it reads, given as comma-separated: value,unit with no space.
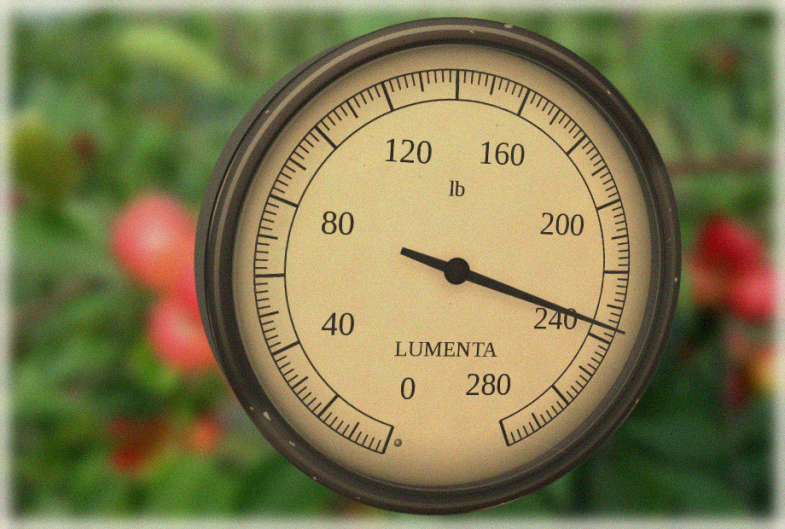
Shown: 236,lb
